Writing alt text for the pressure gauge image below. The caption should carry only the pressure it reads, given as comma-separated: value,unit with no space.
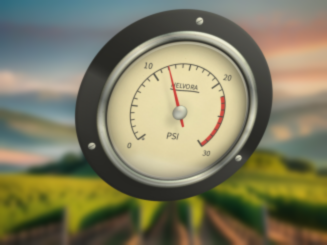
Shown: 12,psi
